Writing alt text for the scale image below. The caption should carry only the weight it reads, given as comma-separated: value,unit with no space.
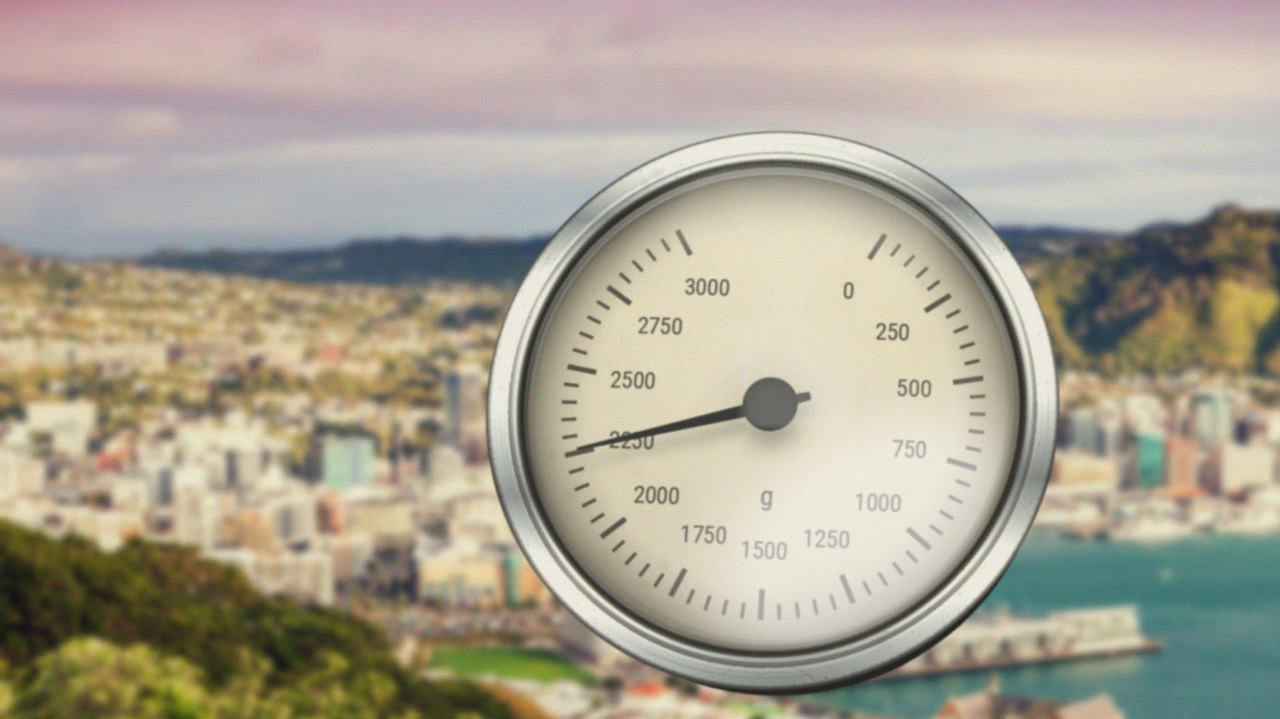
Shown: 2250,g
